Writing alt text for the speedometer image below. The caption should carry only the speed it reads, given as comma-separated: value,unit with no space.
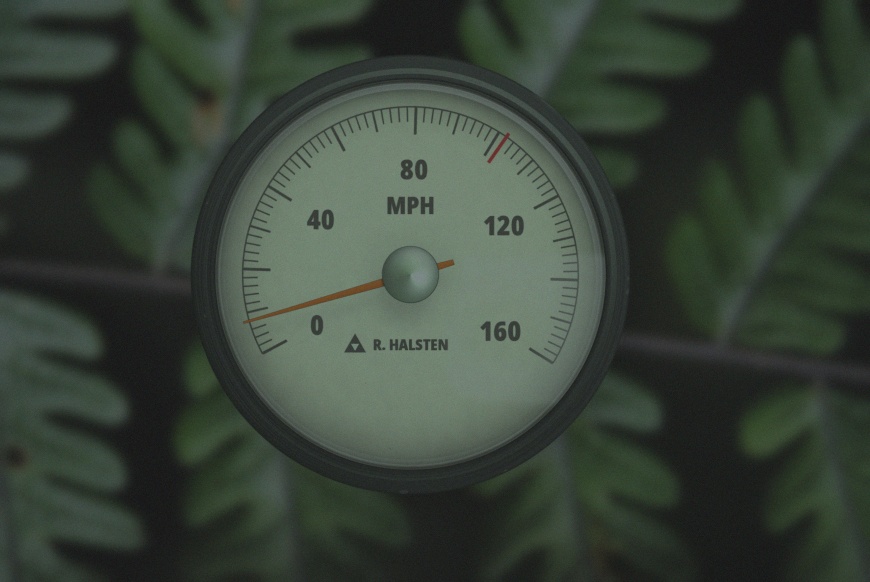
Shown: 8,mph
